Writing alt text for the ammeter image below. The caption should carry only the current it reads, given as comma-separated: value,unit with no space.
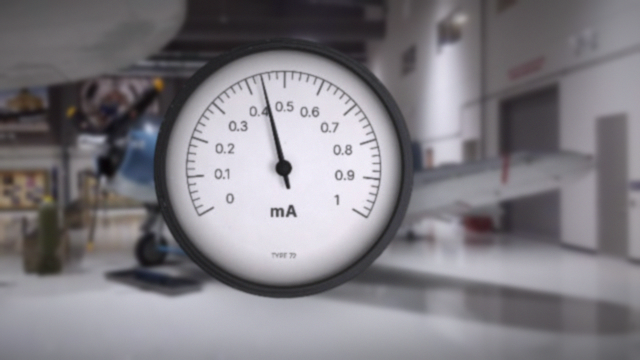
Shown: 0.44,mA
